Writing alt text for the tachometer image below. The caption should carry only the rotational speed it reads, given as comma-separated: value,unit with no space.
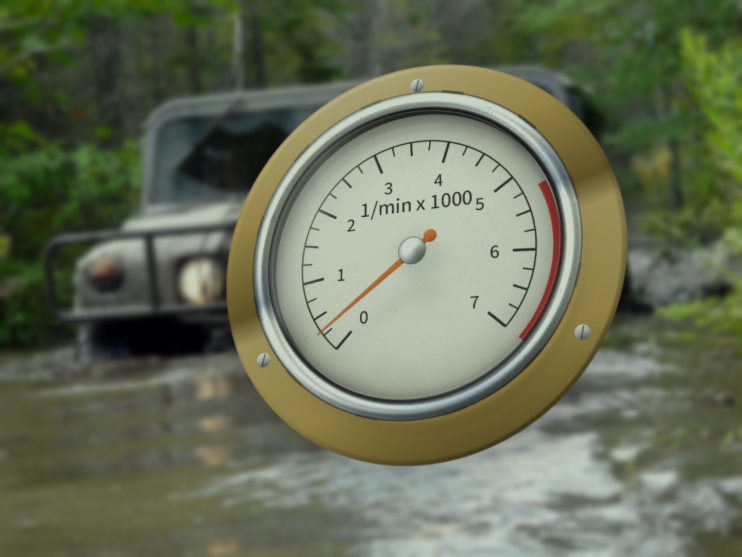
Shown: 250,rpm
